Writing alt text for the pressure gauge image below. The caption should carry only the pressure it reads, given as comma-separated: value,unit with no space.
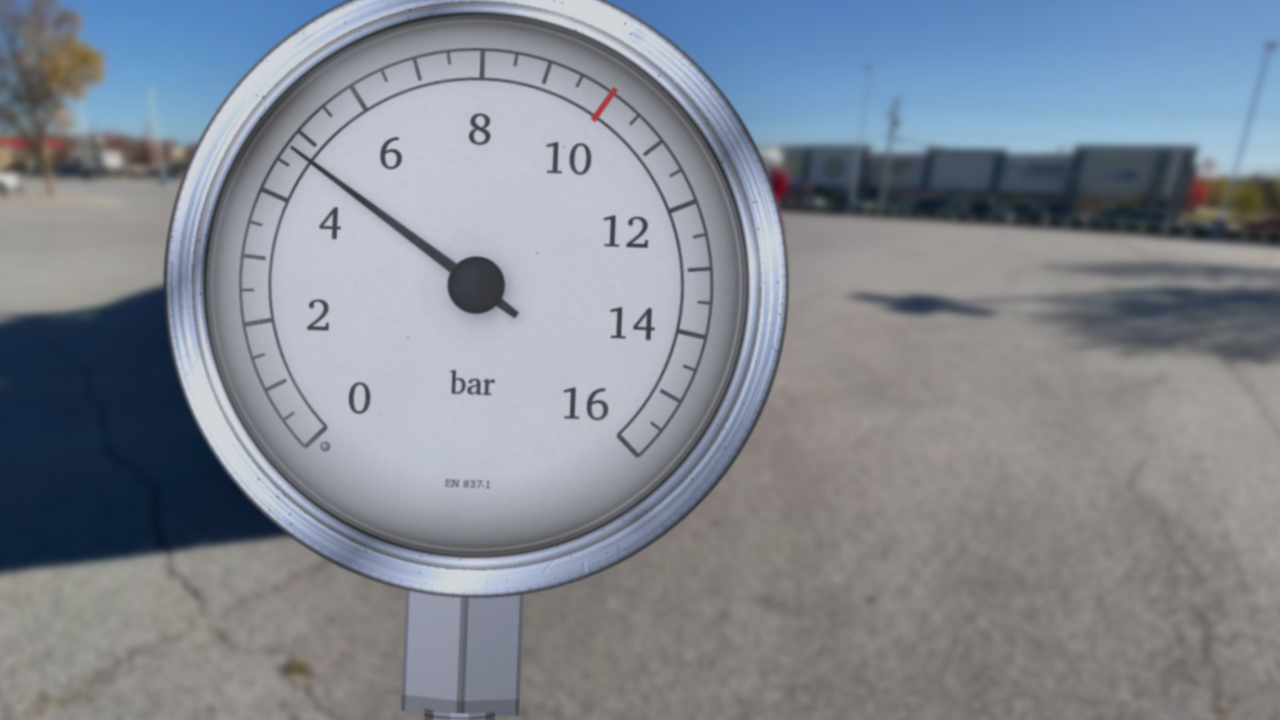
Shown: 4.75,bar
